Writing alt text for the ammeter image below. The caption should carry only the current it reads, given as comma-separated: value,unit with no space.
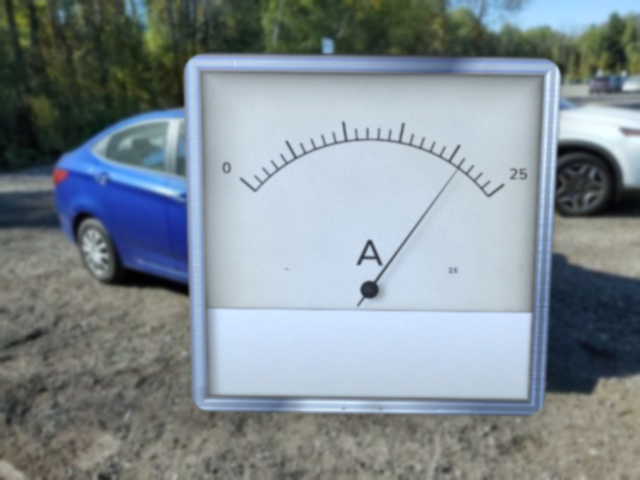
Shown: 21,A
